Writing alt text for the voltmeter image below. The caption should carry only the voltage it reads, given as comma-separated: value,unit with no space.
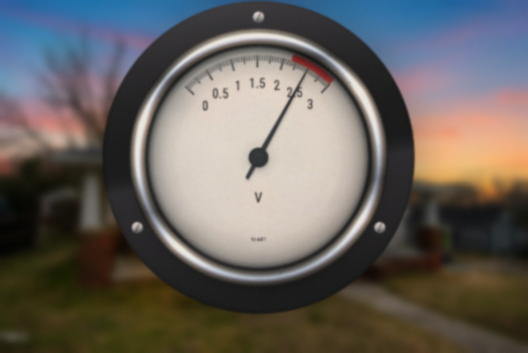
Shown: 2.5,V
